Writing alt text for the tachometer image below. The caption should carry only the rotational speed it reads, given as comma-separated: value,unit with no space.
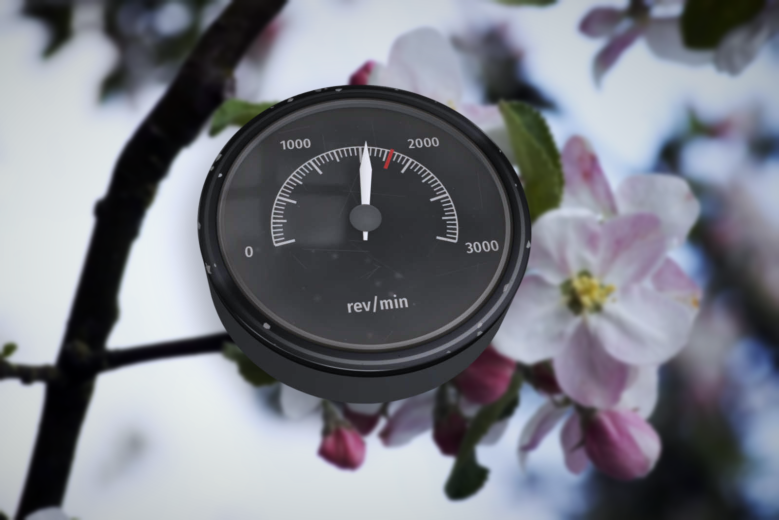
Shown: 1550,rpm
